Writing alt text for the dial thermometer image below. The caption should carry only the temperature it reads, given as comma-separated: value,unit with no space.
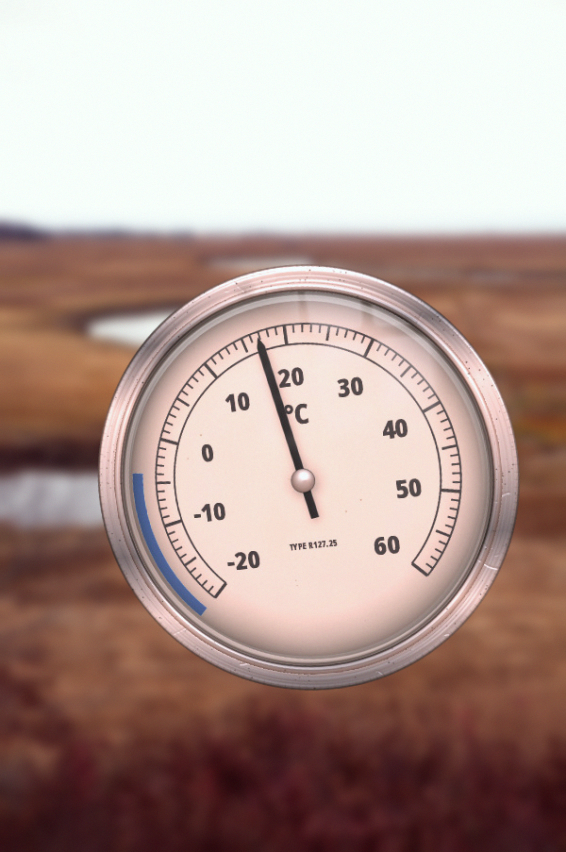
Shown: 17,°C
